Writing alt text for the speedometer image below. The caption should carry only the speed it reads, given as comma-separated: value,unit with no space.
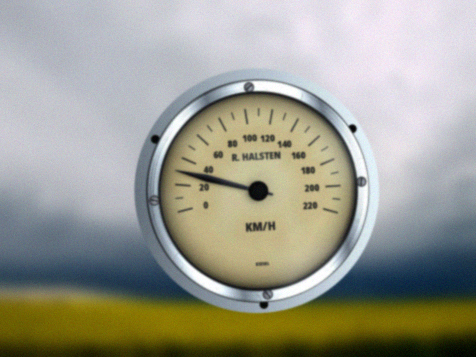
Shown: 30,km/h
